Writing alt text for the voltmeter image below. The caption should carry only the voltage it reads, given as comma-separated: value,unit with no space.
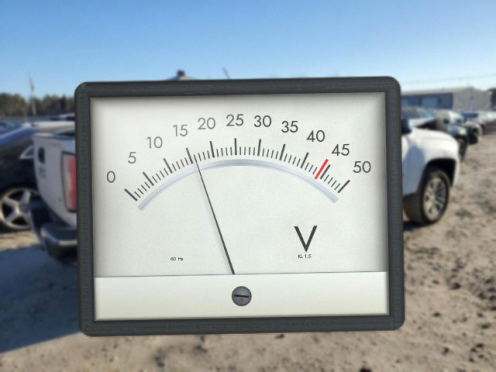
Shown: 16,V
